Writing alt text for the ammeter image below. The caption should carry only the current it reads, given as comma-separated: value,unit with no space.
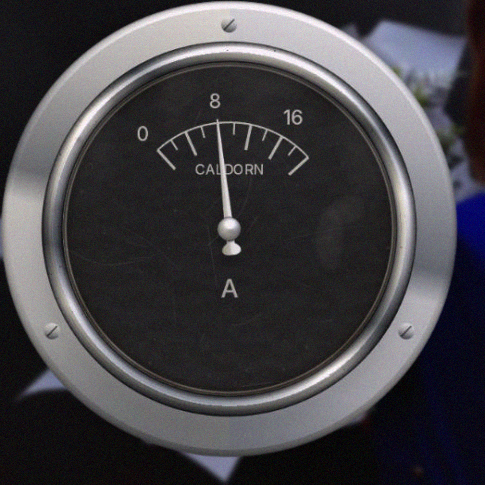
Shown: 8,A
